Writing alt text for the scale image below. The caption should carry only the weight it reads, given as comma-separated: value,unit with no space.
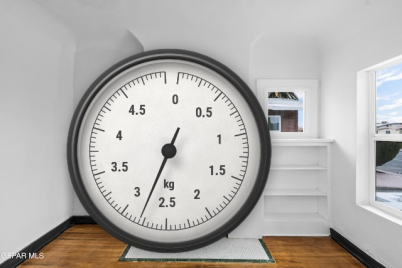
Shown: 2.8,kg
